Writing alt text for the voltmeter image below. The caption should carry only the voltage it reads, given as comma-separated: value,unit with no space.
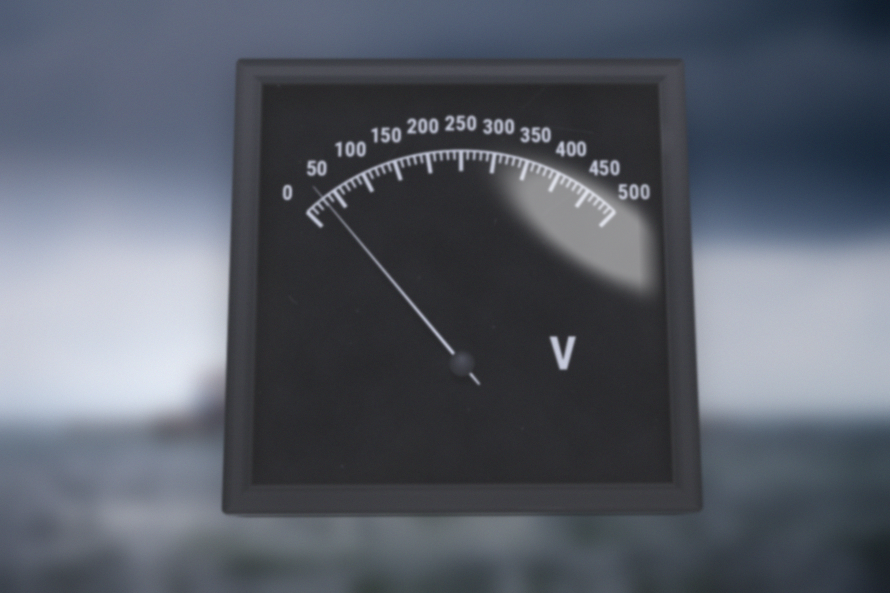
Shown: 30,V
